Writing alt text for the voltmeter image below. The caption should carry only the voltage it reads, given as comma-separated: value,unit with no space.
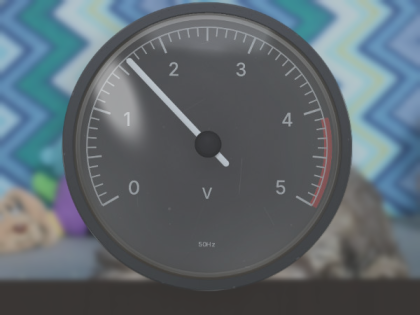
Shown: 1.6,V
